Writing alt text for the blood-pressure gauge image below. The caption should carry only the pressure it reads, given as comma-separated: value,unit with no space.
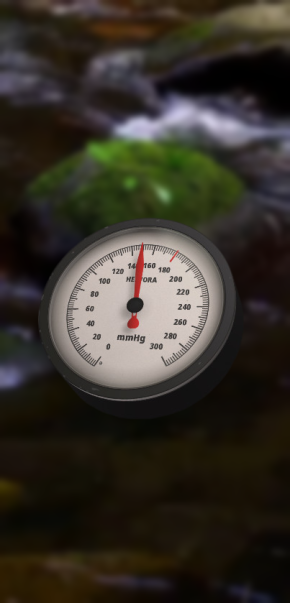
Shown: 150,mmHg
